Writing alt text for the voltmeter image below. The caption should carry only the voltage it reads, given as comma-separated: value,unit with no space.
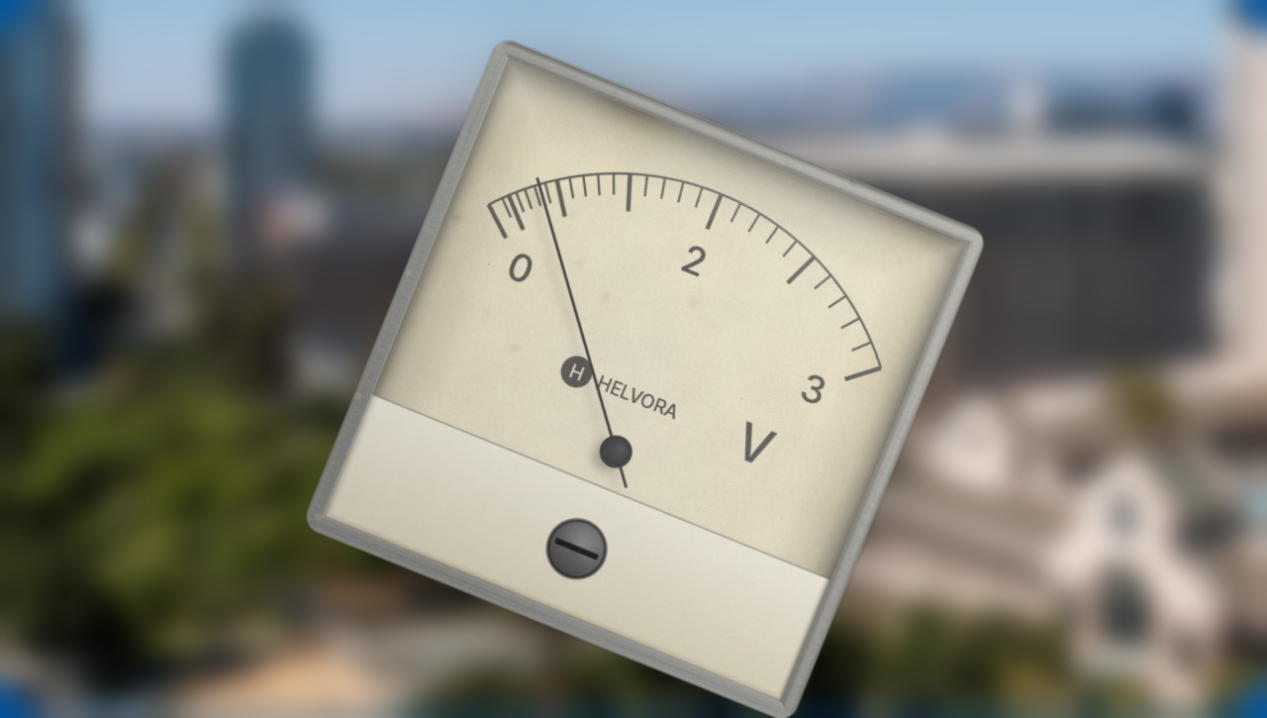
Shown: 0.85,V
